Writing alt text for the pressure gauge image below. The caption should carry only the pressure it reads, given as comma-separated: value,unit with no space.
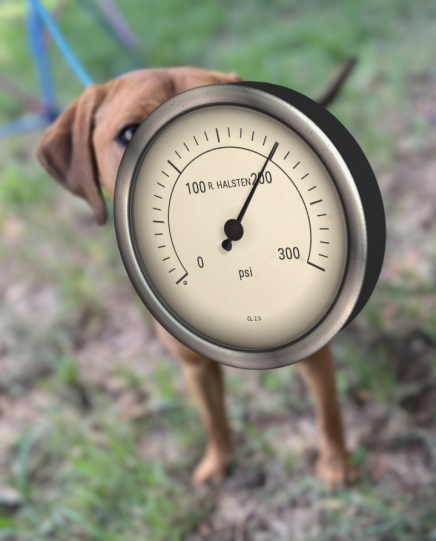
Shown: 200,psi
